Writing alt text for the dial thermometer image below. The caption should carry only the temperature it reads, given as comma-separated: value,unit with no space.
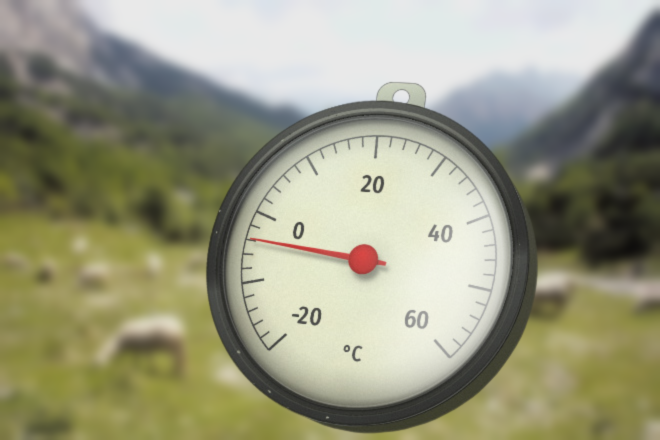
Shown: -4,°C
